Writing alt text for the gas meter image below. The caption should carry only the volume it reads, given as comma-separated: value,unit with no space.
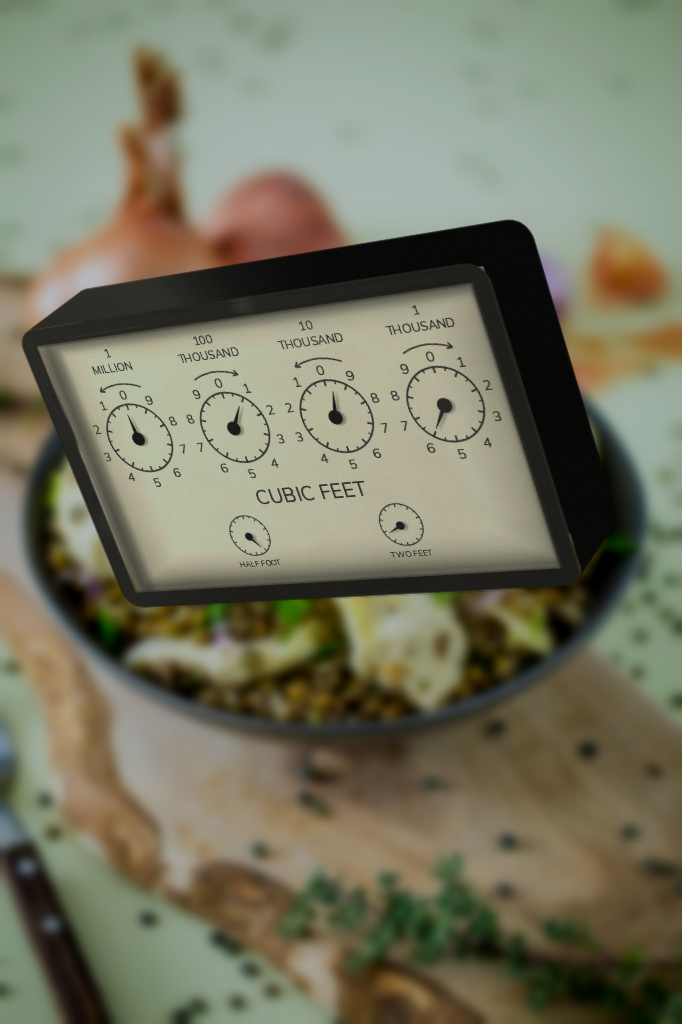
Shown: 9600,ft³
